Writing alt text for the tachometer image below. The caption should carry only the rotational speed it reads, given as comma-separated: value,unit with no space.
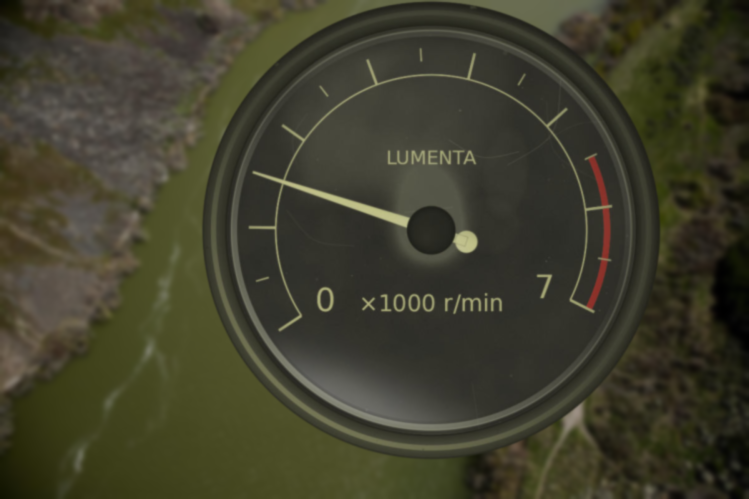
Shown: 1500,rpm
